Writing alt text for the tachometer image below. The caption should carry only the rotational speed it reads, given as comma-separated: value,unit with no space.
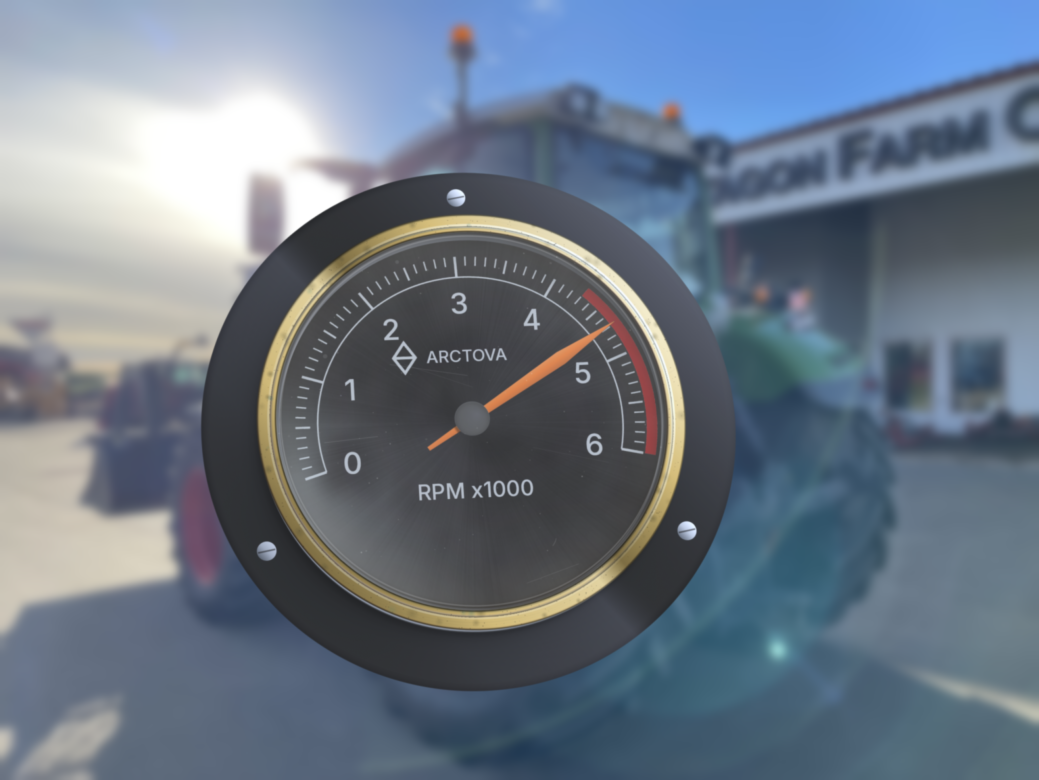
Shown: 4700,rpm
